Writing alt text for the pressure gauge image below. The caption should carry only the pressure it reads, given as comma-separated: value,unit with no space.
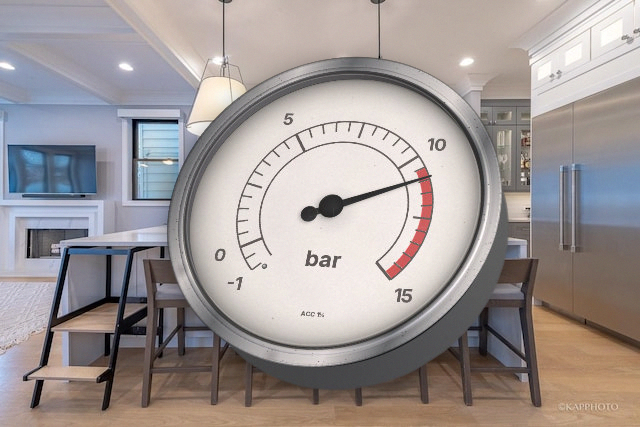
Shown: 11,bar
